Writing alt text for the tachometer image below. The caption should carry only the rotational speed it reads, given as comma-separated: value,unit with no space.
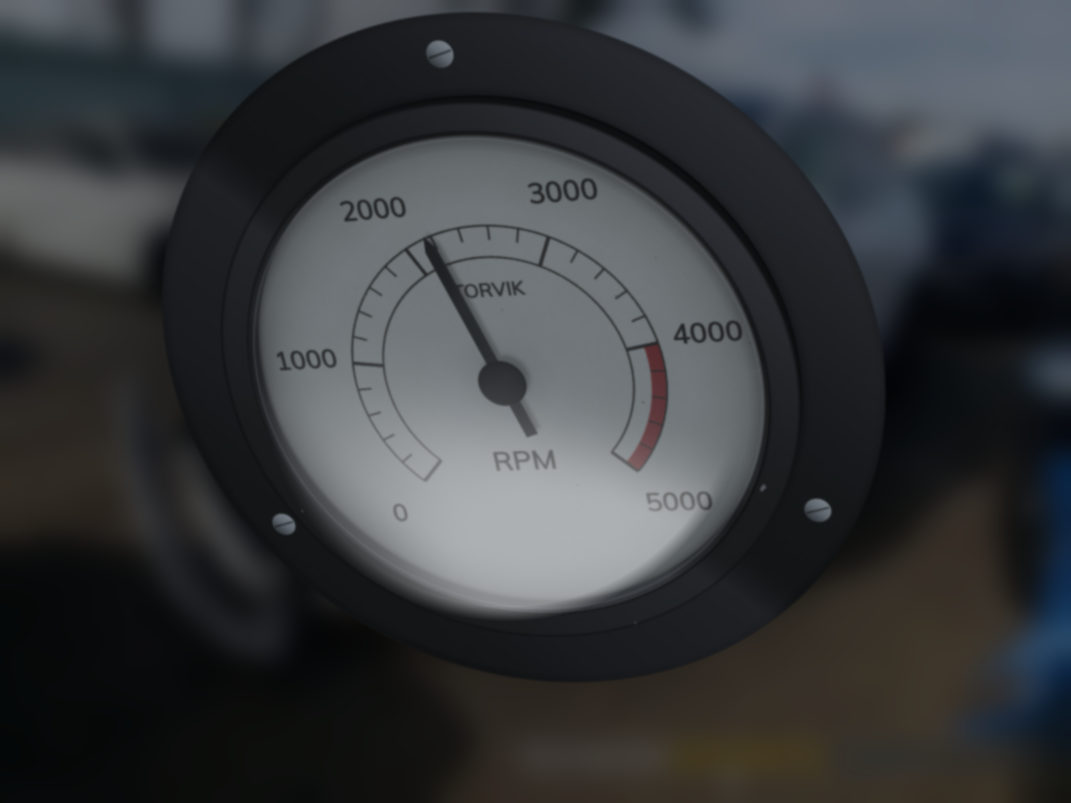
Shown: 2200,rpm
